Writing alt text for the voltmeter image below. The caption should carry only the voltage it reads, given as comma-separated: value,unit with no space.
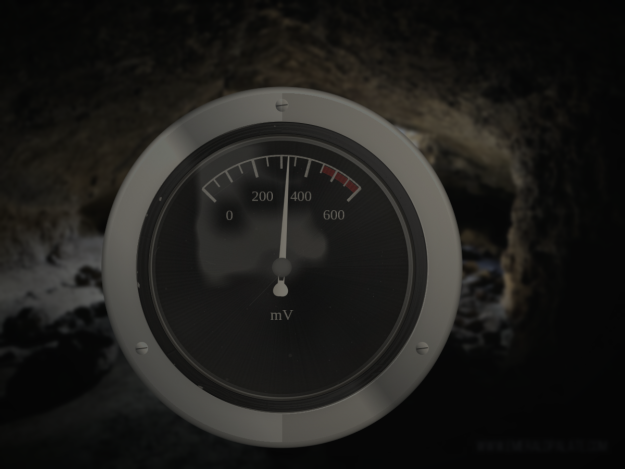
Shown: 325,mV
